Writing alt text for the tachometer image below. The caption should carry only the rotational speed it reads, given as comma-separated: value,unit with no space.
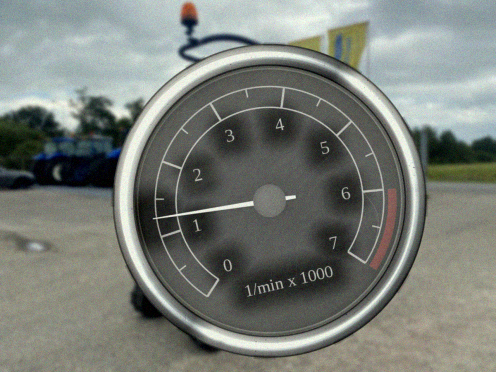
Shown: 1250,rpm
